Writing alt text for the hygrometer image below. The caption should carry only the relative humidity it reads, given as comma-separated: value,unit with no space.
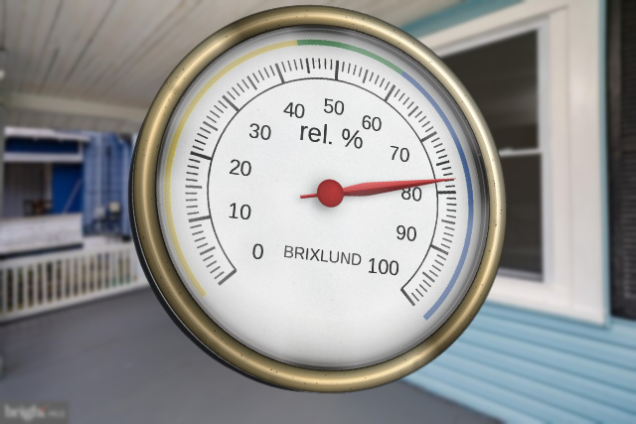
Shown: 78,%
